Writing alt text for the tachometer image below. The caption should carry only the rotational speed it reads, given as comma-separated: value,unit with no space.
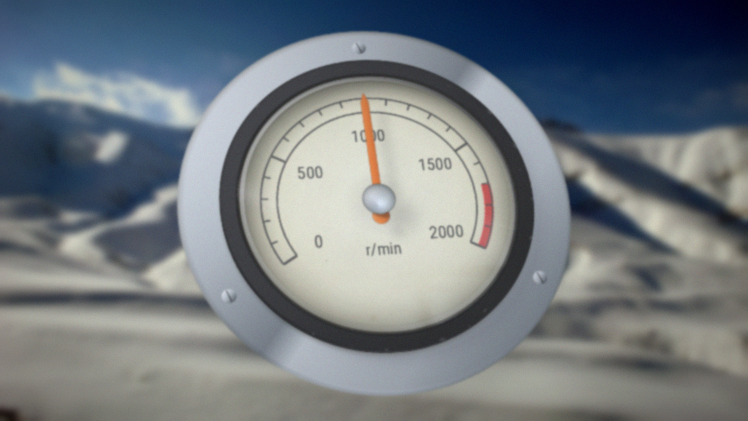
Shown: 1000,rpm
